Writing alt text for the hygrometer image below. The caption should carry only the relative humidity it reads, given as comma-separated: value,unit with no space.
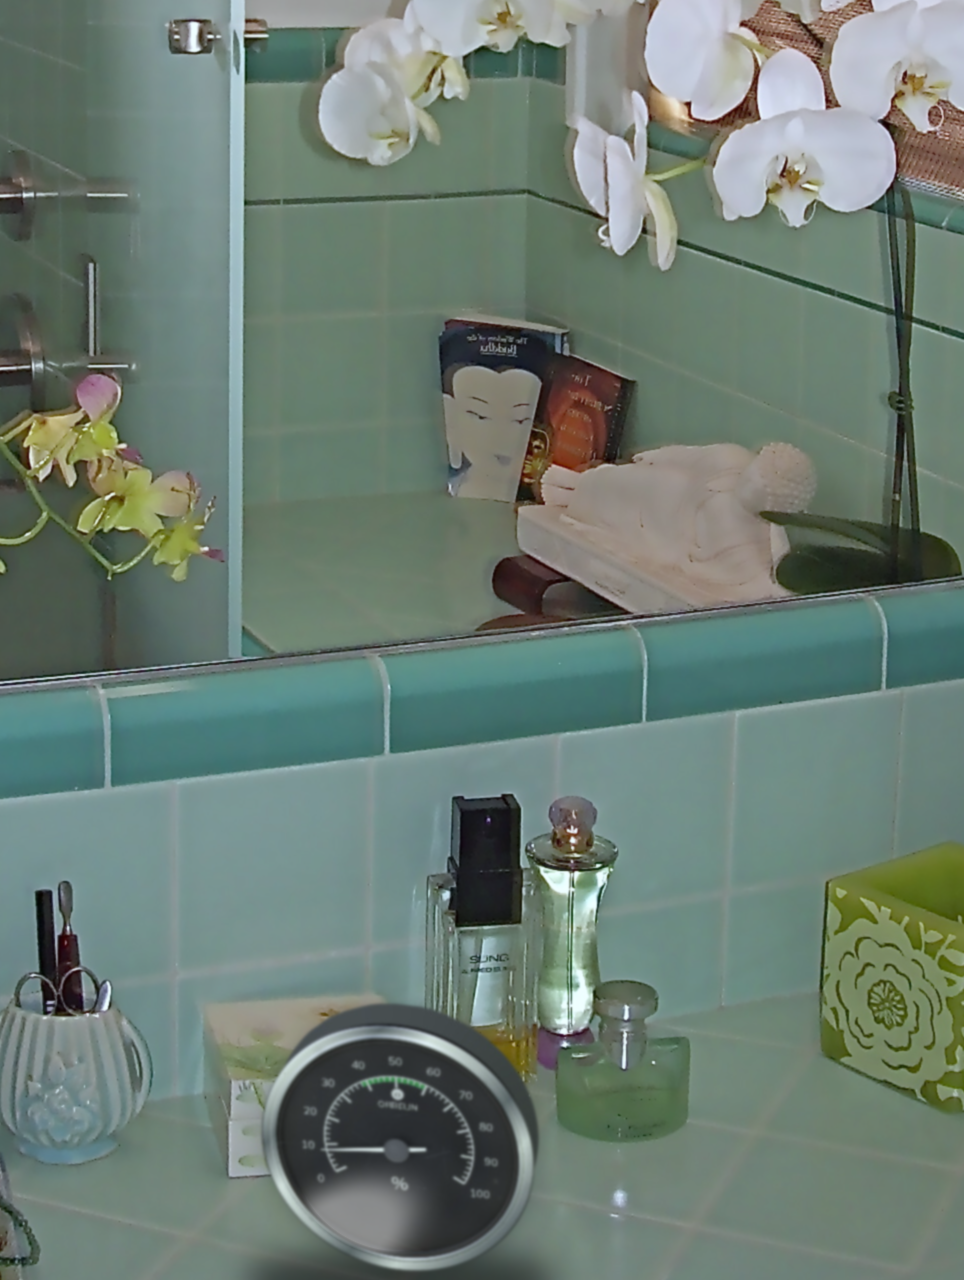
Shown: 10,%
